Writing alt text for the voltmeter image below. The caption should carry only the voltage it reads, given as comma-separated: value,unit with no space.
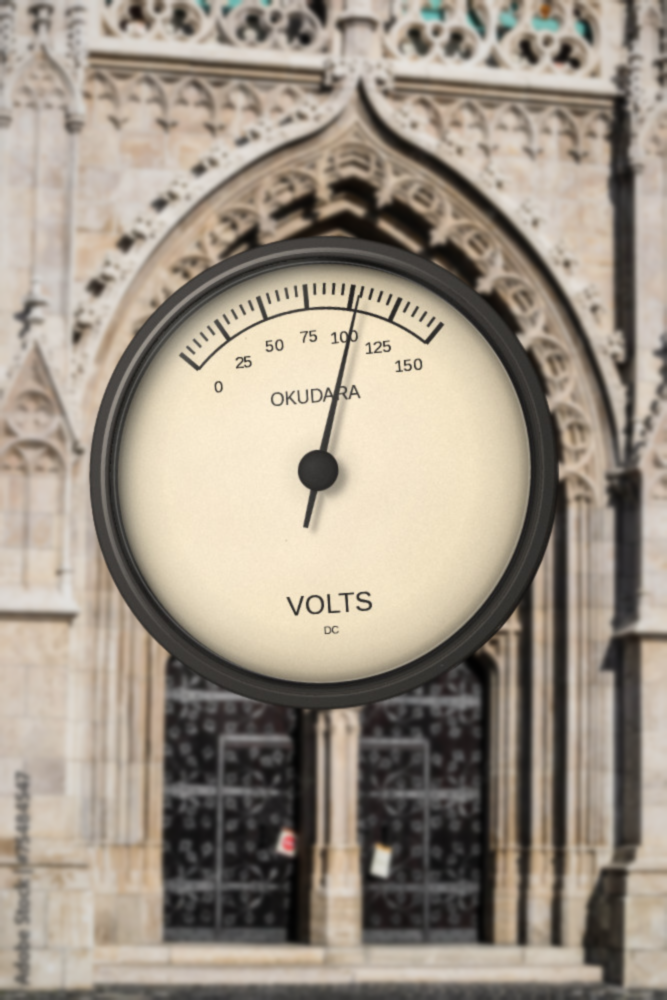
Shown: 105,V
